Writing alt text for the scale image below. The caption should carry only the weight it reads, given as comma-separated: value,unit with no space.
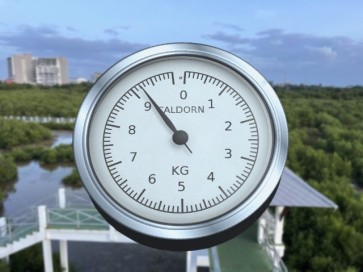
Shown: 9.2,kg
